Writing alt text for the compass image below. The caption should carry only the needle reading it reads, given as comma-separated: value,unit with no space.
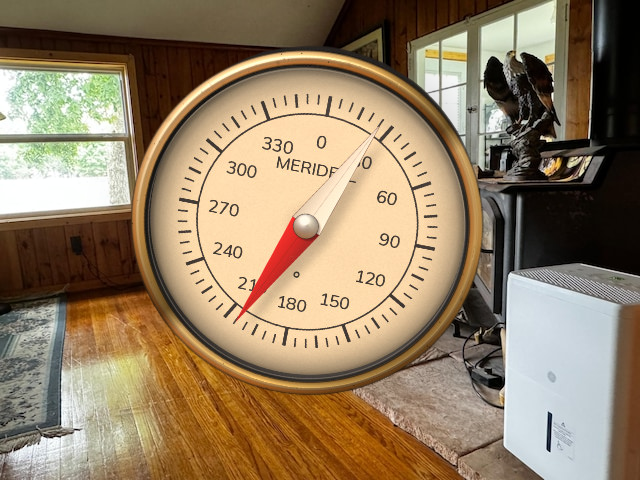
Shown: 205,°
